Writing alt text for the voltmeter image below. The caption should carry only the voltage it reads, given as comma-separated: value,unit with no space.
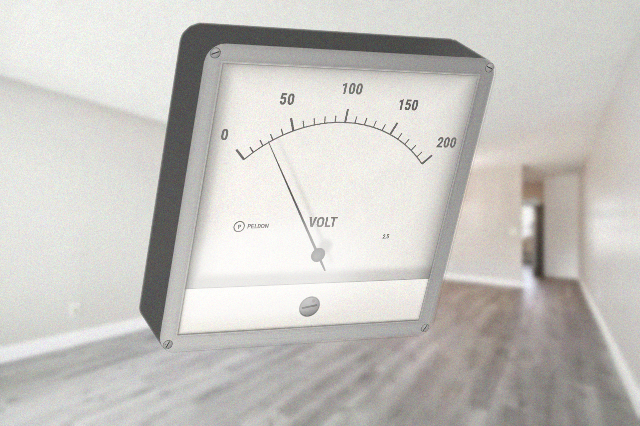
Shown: 25,V
